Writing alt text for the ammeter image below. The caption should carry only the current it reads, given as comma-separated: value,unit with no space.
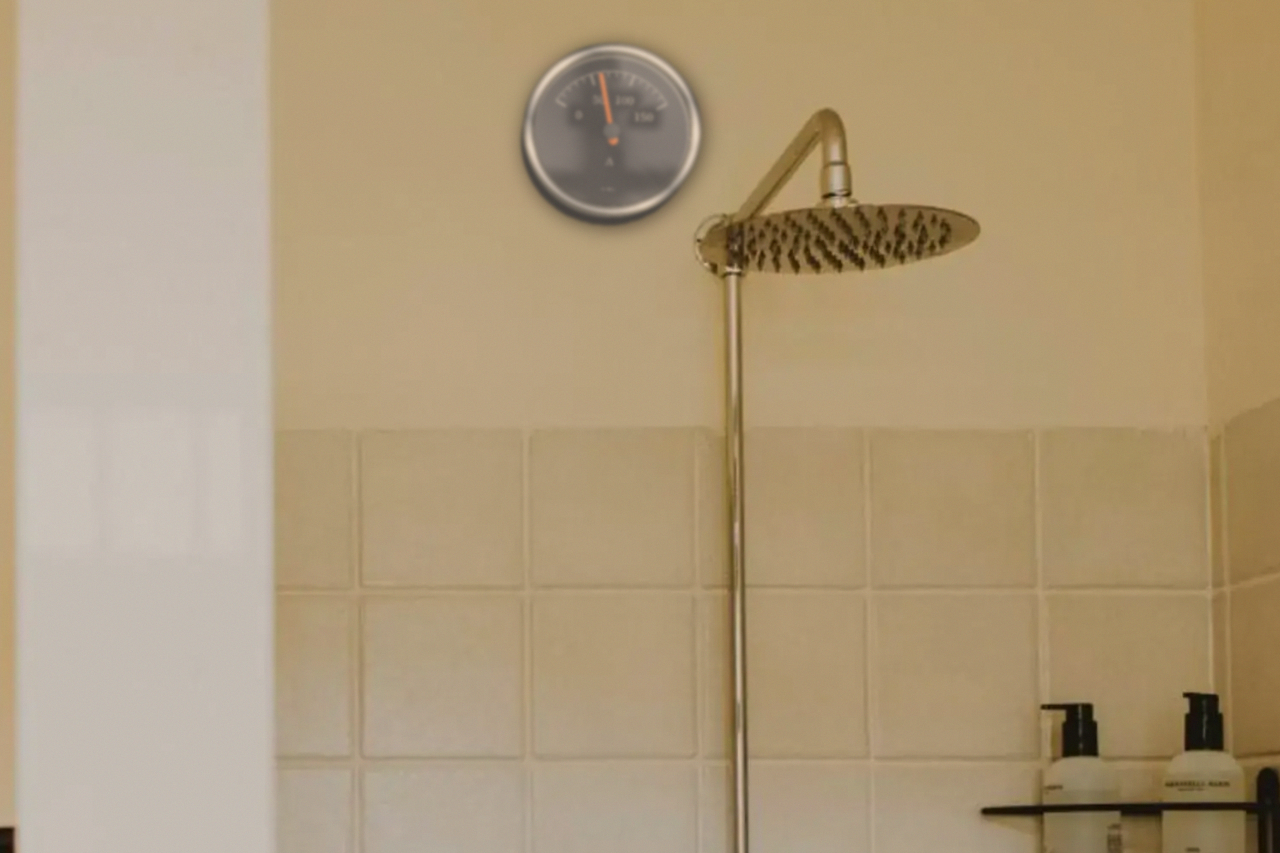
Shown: 60,A
